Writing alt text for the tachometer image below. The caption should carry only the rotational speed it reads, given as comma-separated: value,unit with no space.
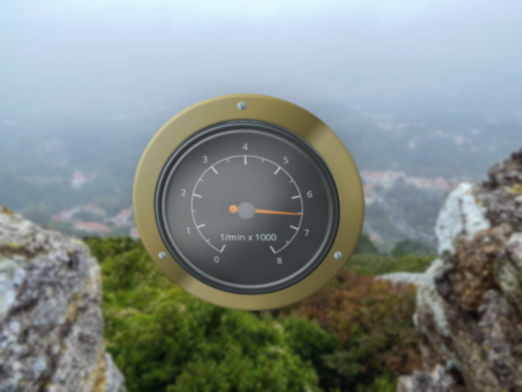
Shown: 6500,rpm
